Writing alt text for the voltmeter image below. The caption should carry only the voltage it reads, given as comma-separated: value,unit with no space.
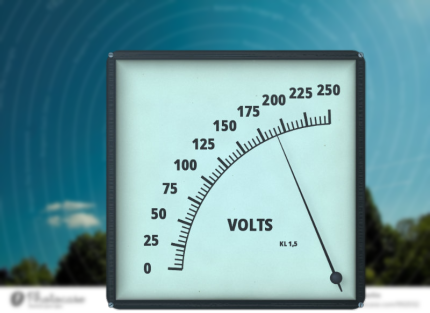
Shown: 190,V
